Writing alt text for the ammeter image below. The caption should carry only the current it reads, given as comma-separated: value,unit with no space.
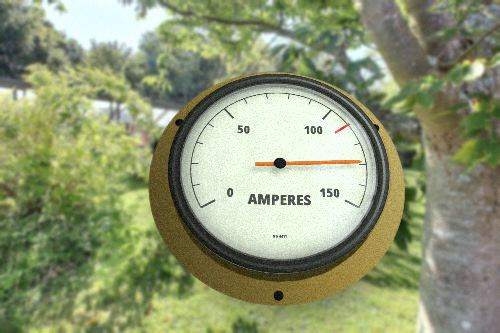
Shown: 130,A
